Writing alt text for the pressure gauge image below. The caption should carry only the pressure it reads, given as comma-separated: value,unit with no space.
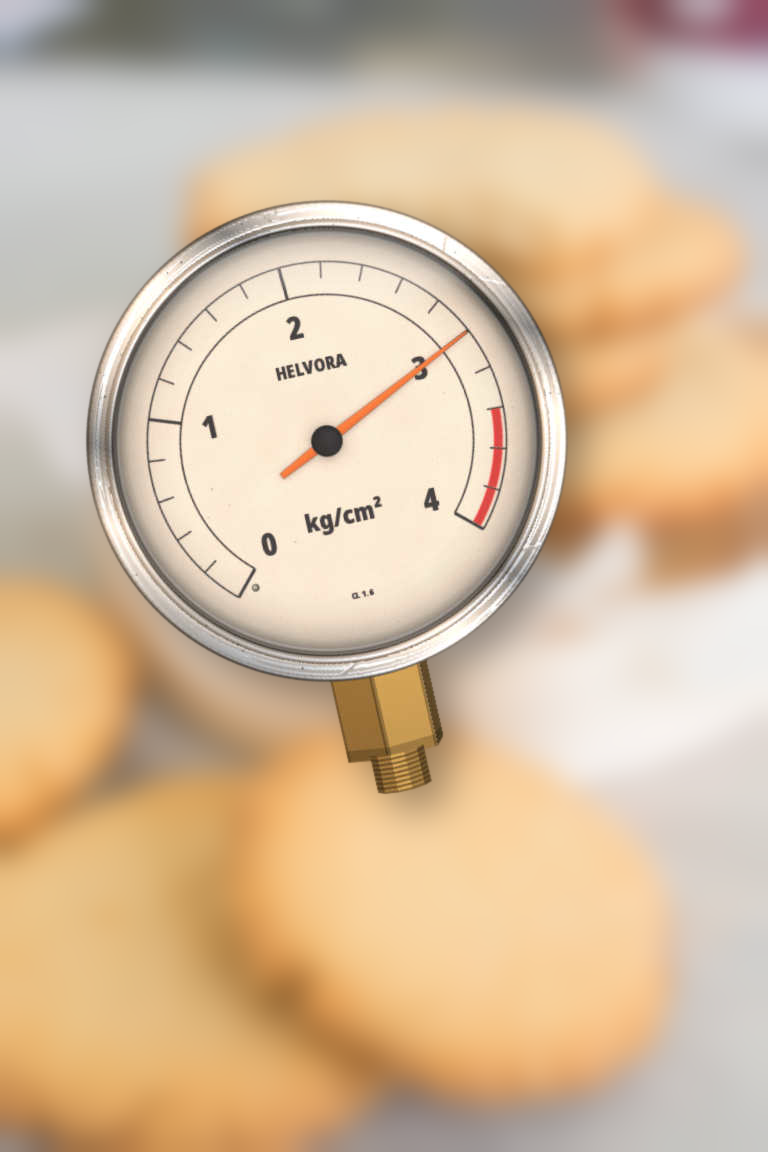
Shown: 3,kg/cm²
